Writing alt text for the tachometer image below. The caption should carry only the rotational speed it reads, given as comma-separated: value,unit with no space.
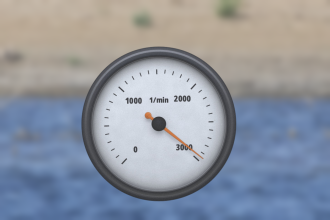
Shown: 2950,rpm
